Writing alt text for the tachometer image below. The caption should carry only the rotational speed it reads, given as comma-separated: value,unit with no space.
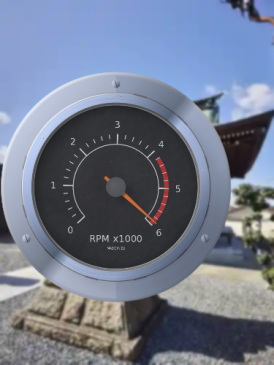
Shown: 5900,rpm
